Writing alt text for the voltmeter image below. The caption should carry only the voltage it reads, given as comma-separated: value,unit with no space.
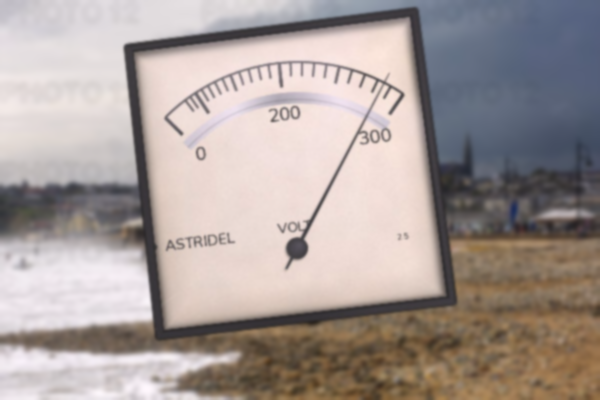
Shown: 285,V
